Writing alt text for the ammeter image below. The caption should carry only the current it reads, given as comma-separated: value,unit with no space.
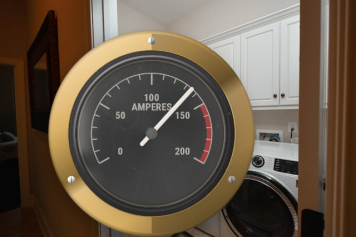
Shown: 135,A
